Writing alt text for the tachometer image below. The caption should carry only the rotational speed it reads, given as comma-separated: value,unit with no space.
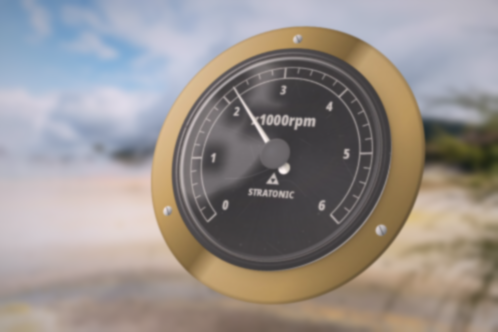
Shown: 2200,rpm
